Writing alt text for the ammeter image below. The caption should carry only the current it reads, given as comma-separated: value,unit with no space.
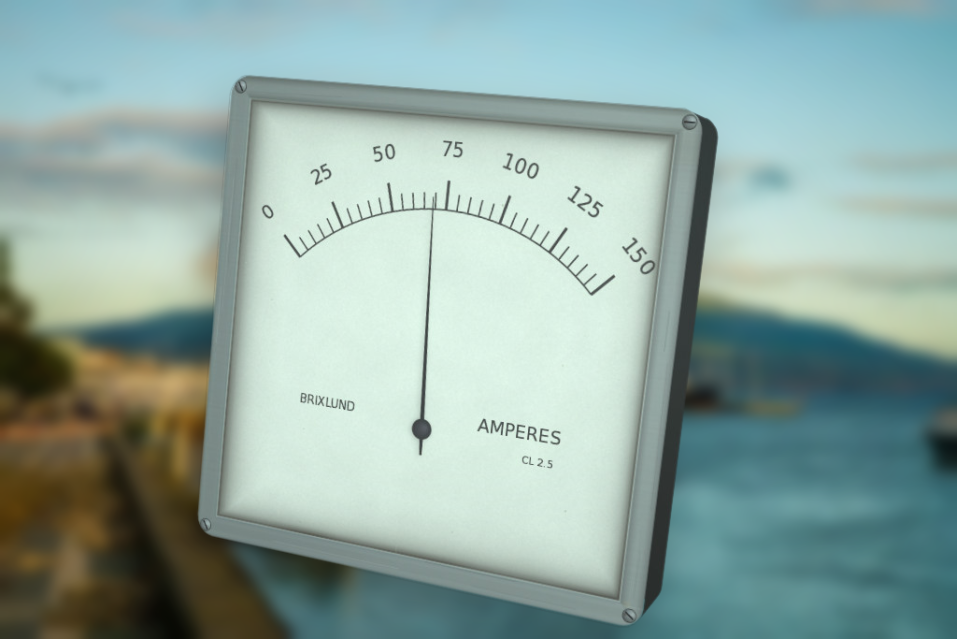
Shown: 70,A
